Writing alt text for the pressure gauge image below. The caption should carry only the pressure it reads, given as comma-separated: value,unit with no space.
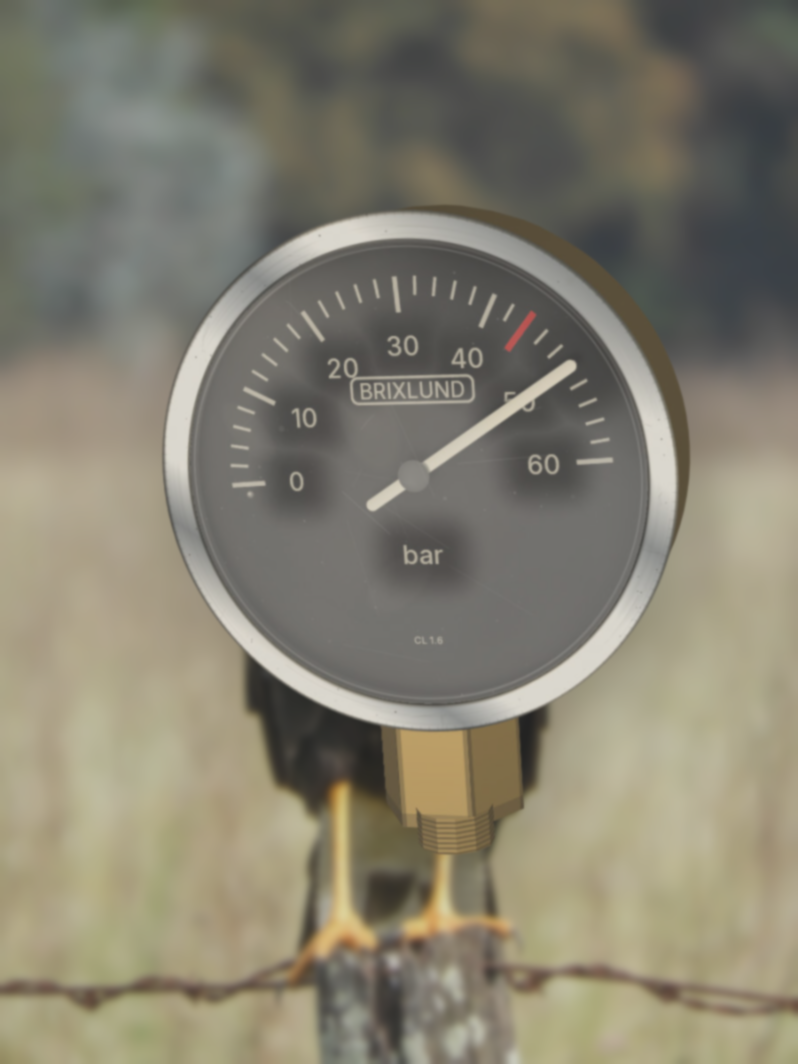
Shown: 50,bar
